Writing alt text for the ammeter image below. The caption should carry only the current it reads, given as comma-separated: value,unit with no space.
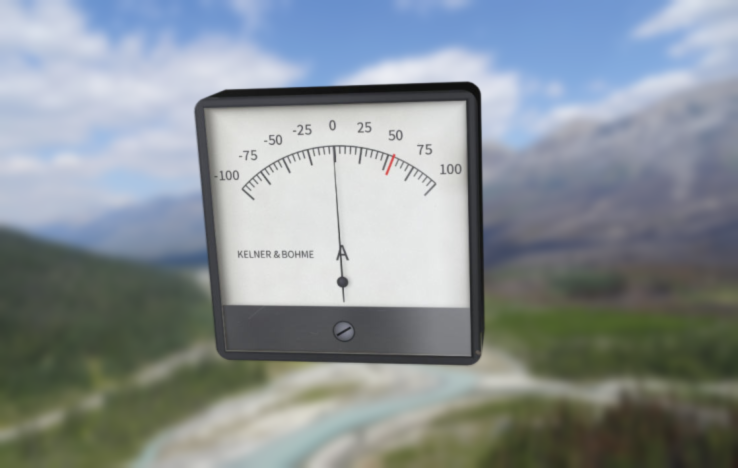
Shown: 0,A
